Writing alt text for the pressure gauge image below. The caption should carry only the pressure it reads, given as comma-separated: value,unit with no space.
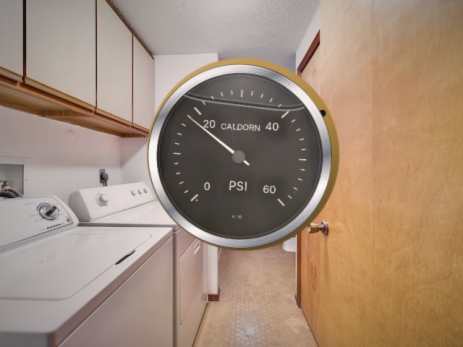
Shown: 18,psi
